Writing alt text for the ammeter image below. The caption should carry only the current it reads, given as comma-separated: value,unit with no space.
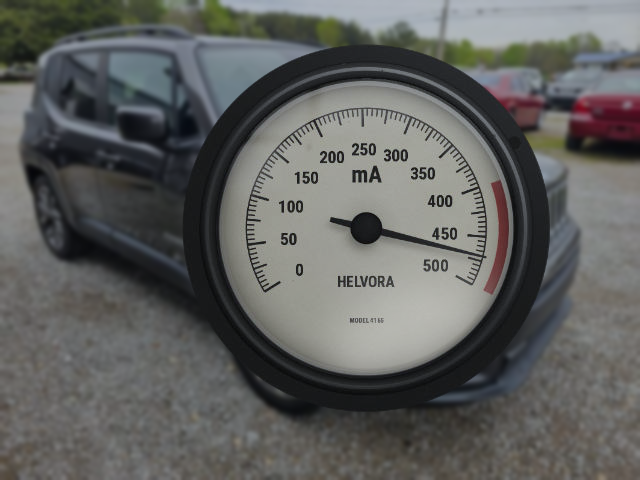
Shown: 470,mA
